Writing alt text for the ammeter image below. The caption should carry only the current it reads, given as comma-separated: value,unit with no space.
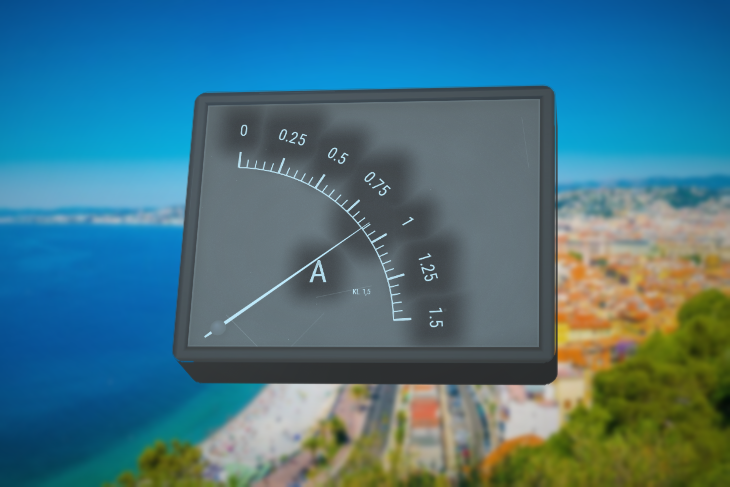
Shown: 0.9,A
